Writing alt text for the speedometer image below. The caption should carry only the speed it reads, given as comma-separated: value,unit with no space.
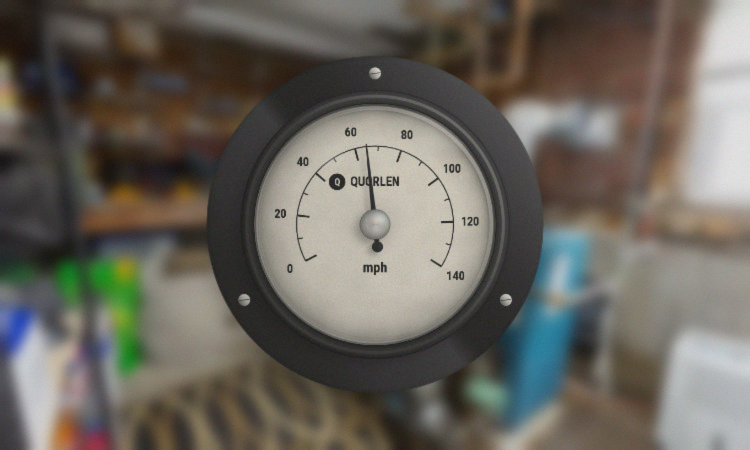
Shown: 65,mph
